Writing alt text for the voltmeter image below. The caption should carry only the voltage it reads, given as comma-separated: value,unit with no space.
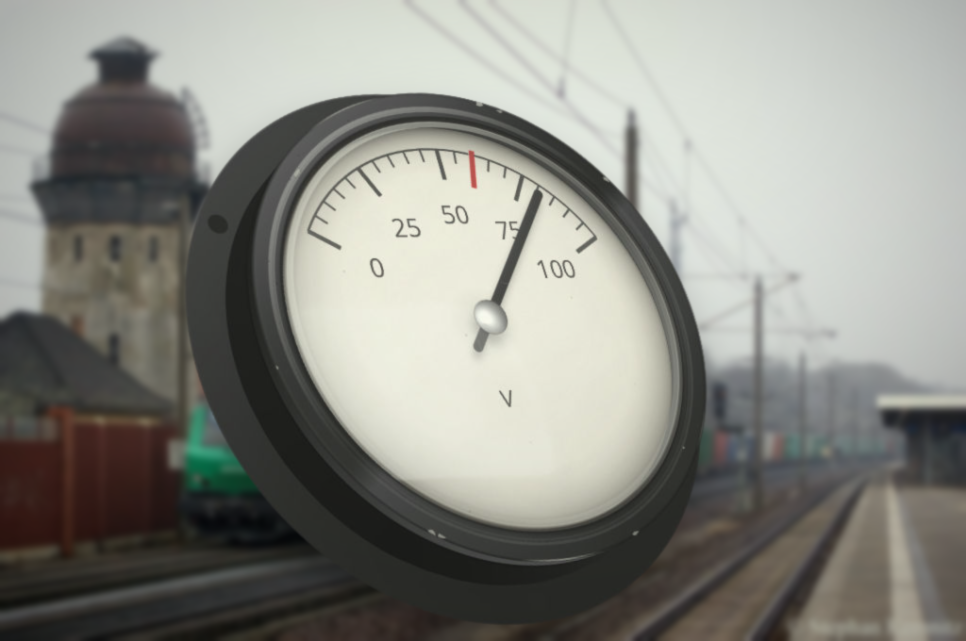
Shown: 80,V
